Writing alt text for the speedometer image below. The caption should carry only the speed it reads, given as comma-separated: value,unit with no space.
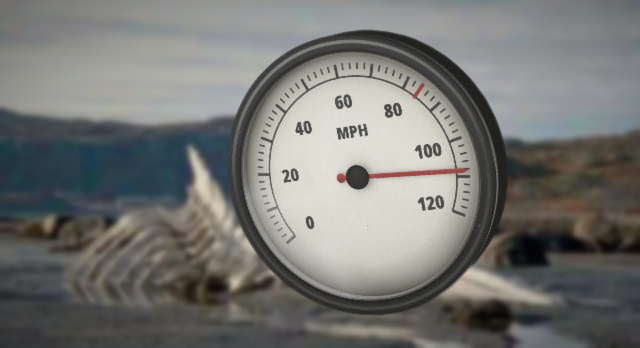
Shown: 108,mph
